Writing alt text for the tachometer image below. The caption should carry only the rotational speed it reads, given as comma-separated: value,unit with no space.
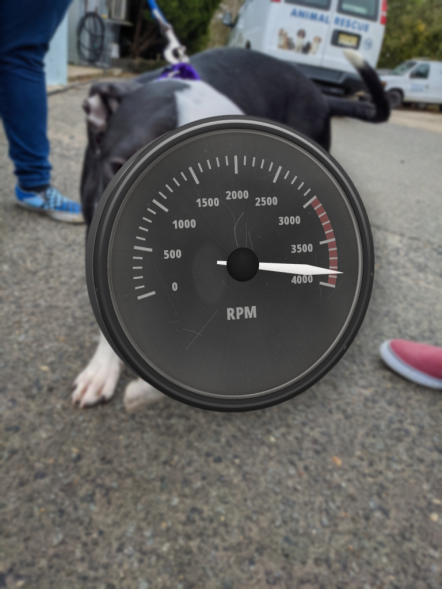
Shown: 3850,rpm
